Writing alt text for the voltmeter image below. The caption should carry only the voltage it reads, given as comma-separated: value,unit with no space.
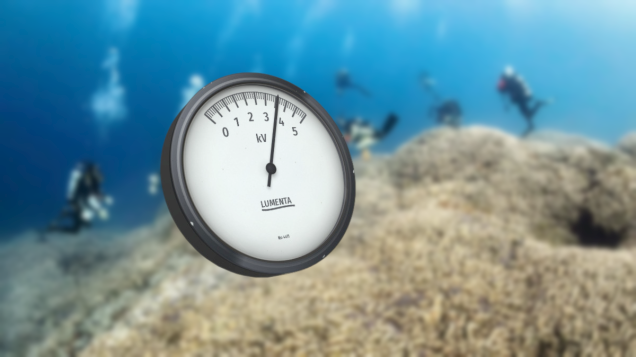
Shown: 3.5,kV
